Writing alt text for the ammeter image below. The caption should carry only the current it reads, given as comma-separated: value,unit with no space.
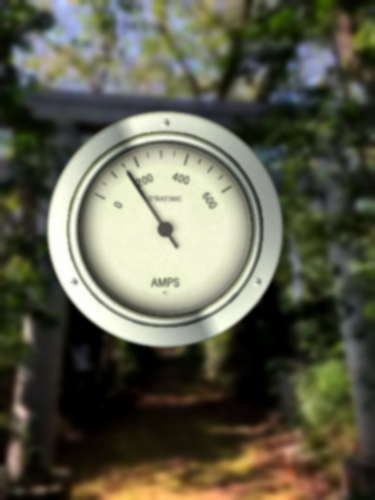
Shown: 150,A
